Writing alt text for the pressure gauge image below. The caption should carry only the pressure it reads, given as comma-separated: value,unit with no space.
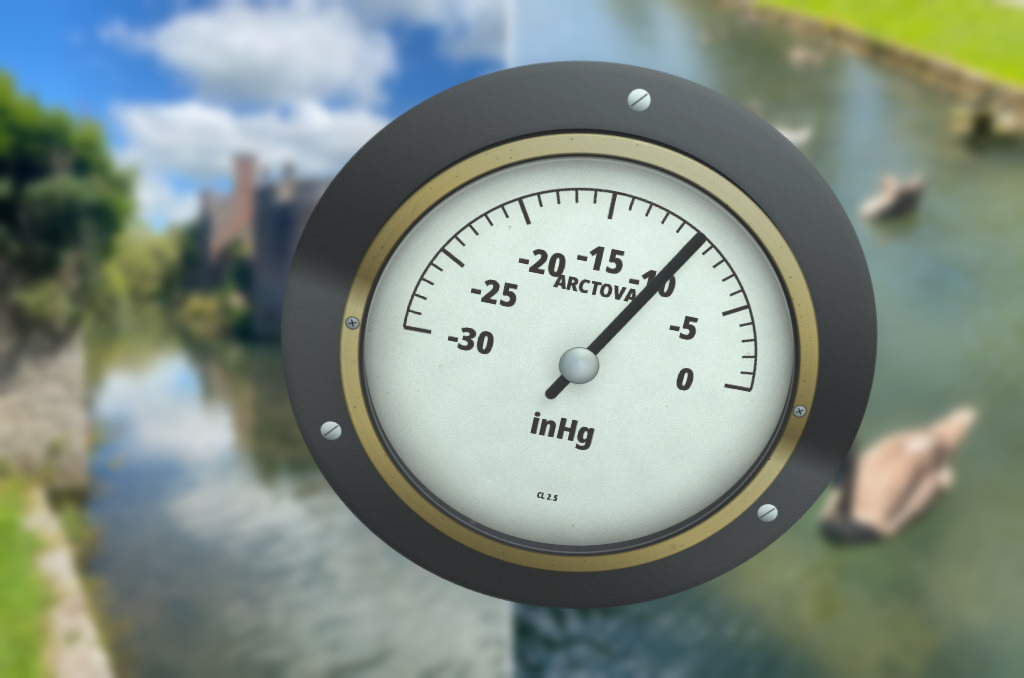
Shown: -10,inHg
